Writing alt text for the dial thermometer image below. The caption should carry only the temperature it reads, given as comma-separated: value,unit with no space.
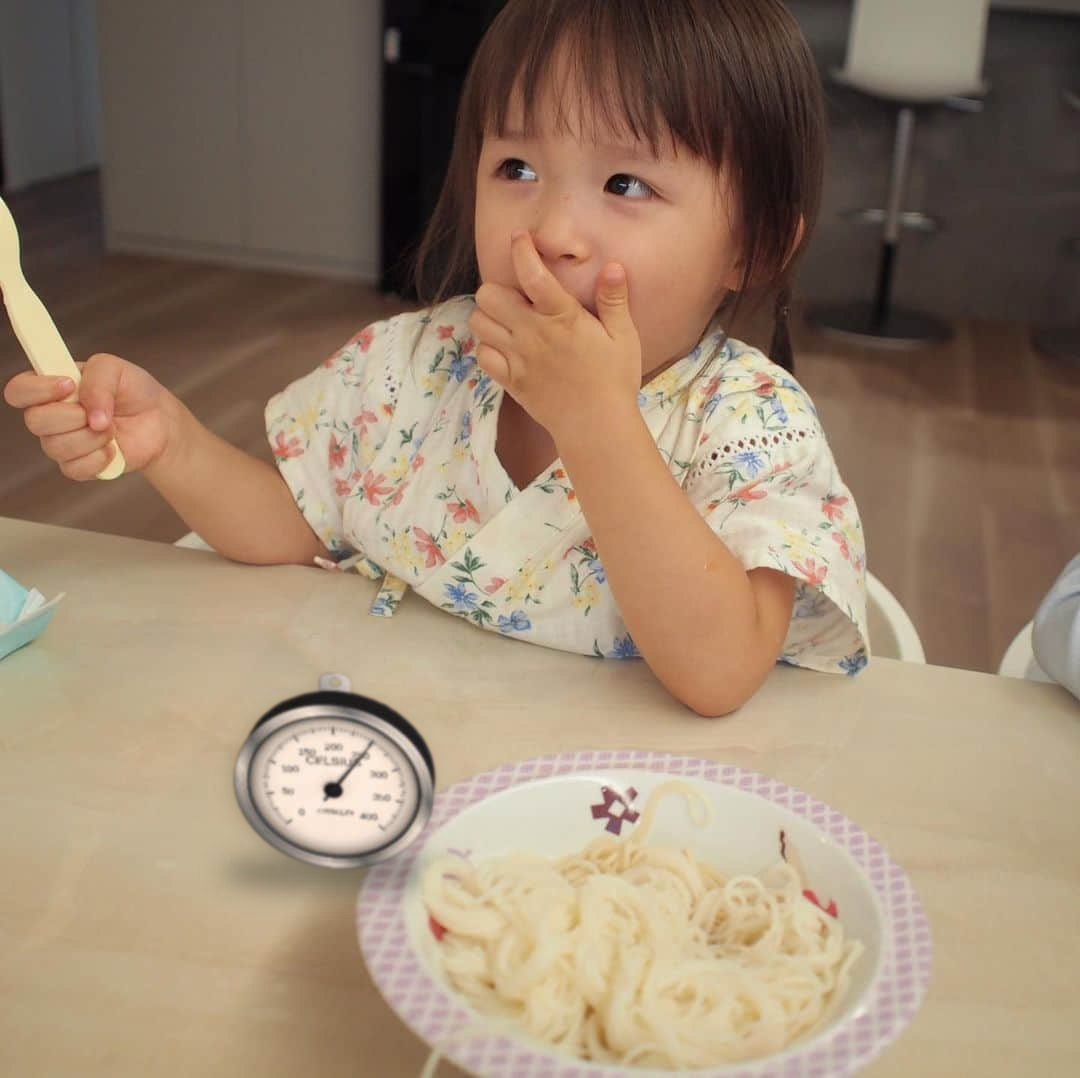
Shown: 250,°C
